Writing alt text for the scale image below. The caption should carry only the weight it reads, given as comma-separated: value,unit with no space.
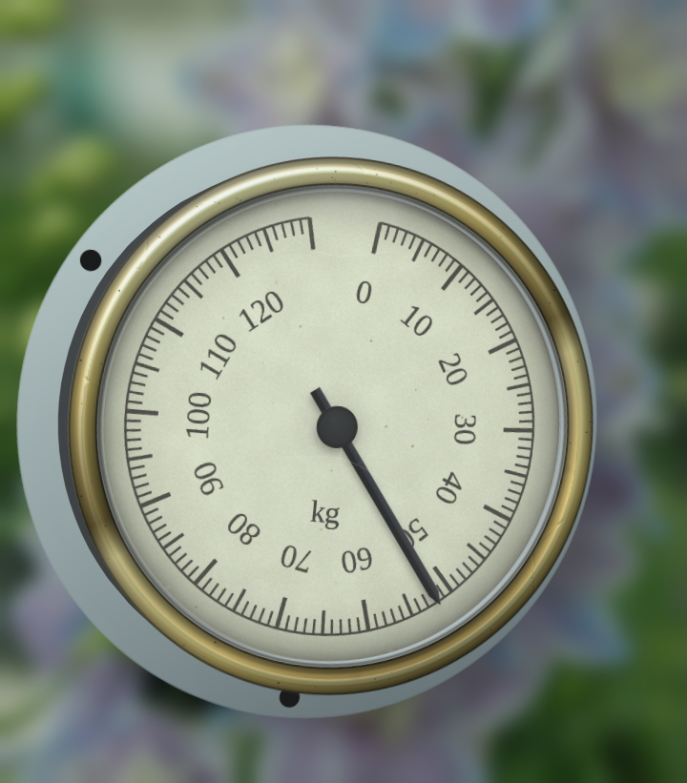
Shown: 52,kg
